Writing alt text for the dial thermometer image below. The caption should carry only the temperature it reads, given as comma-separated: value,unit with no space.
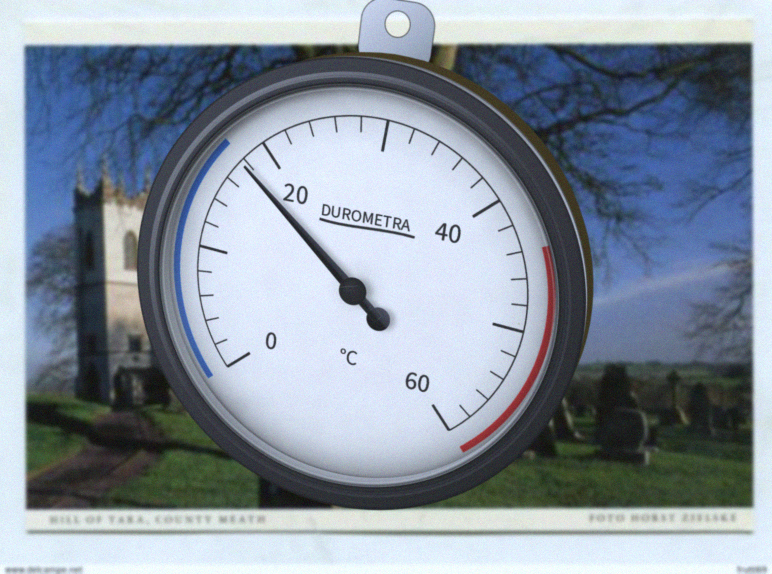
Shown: 18,°C
